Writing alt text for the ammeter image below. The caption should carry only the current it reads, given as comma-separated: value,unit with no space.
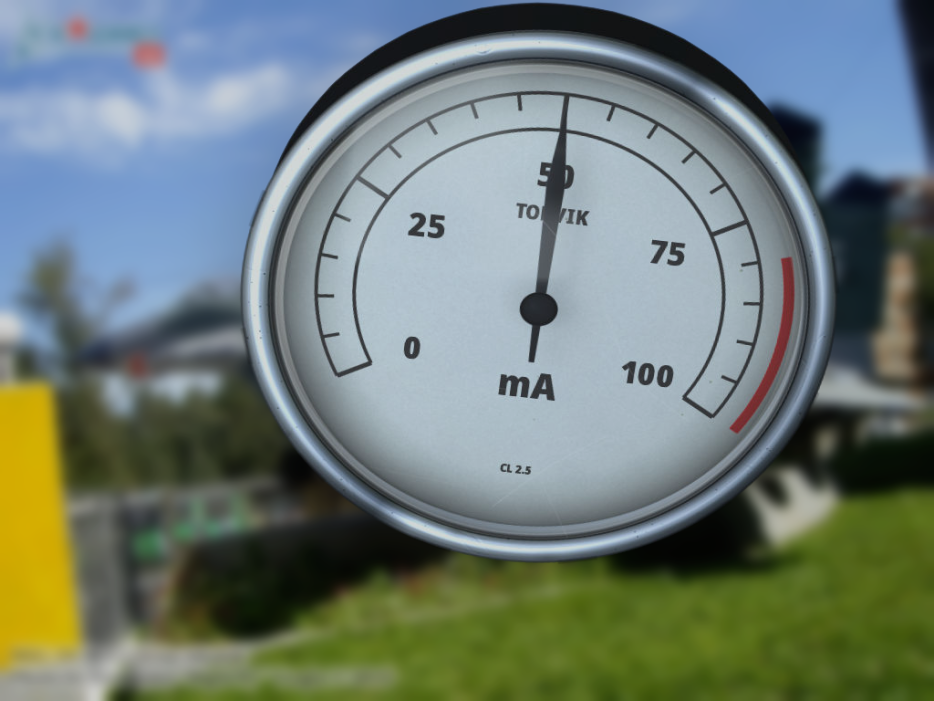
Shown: 50,mA
